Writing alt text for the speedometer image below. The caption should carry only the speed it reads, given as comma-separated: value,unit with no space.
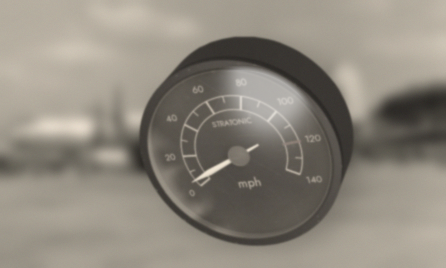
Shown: 5,mph
